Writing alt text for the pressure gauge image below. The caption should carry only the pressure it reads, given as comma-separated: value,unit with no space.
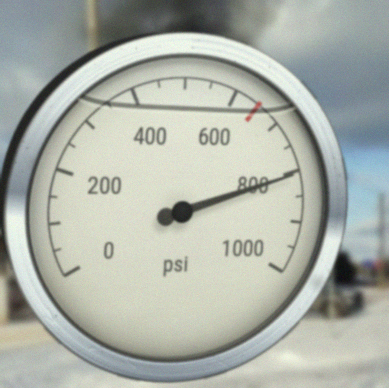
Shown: 800,psi
